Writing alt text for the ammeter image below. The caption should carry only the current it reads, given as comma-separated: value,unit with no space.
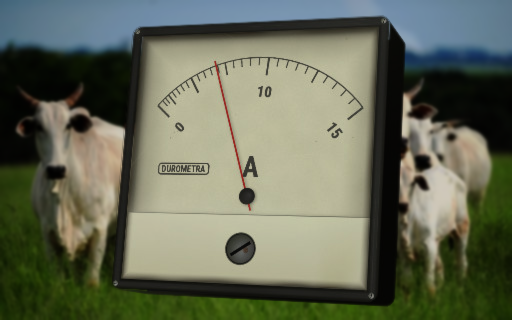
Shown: 7,A
